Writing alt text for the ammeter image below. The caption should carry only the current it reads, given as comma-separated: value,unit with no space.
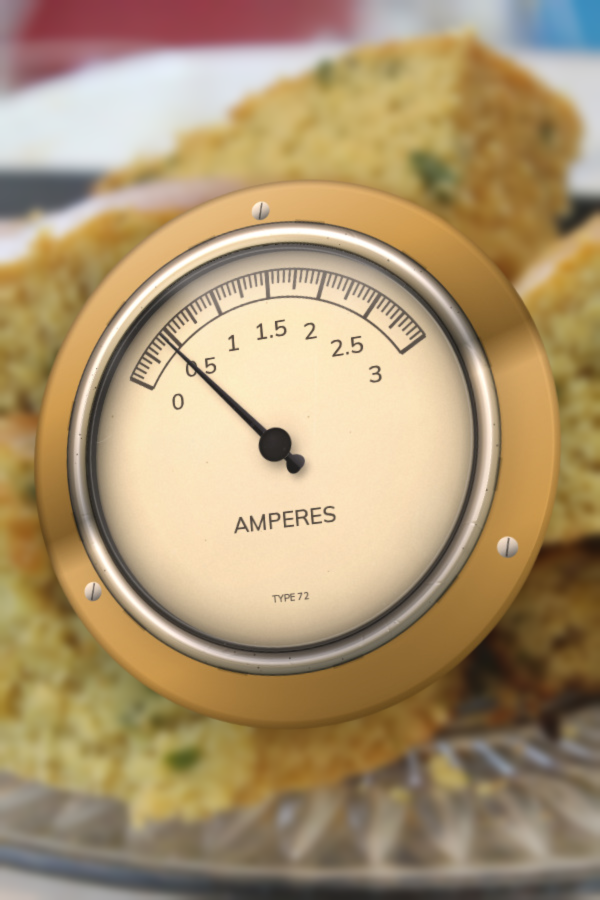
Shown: 0.45,A
